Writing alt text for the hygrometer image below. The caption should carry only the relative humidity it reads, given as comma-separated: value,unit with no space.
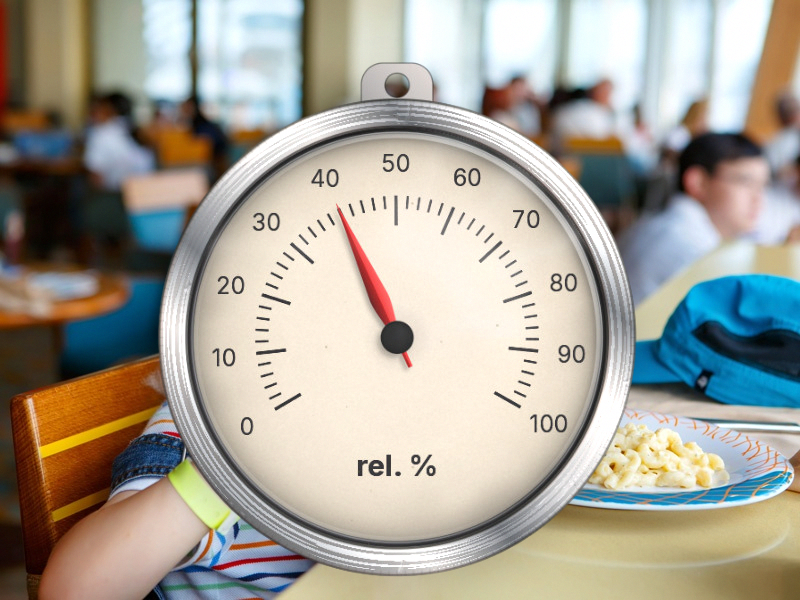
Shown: 40,%
